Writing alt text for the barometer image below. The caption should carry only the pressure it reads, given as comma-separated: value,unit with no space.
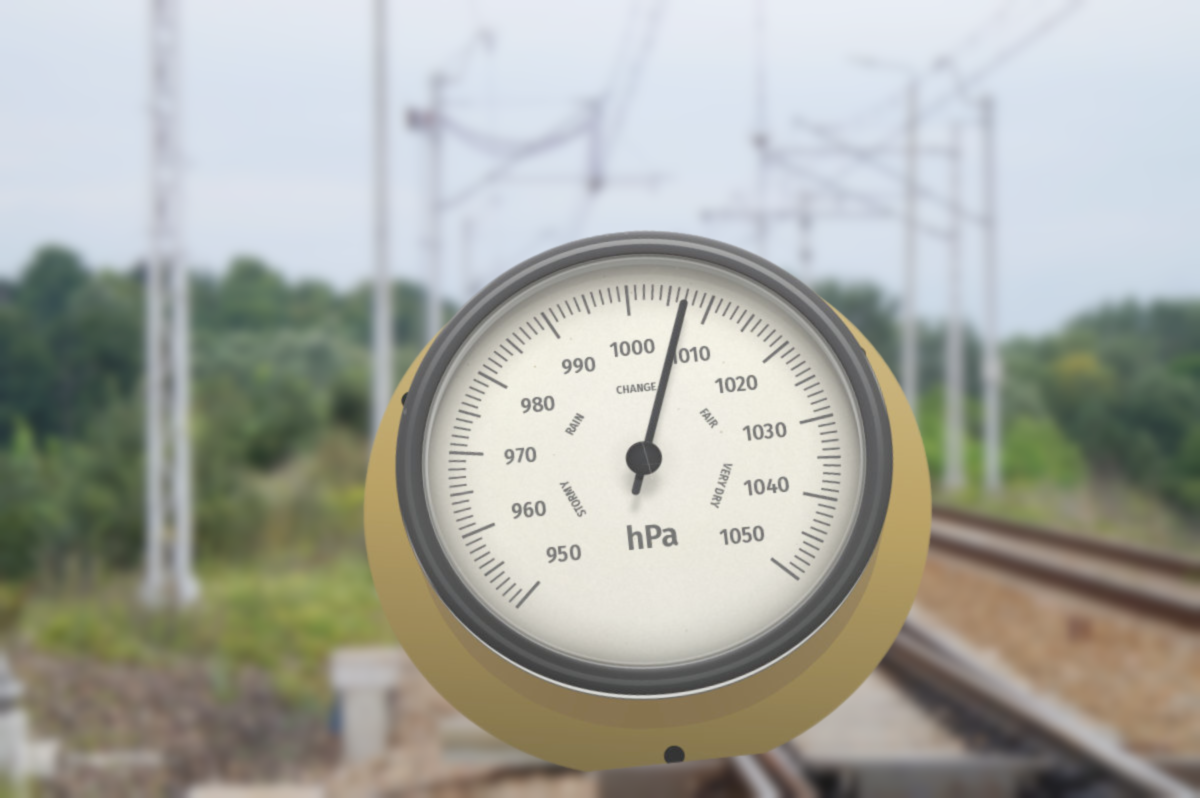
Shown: 1007,hPa
